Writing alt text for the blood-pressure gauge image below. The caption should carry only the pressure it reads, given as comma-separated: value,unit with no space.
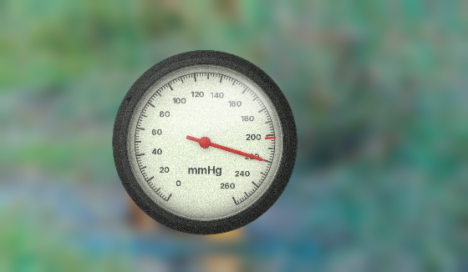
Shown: 220,mmHg
